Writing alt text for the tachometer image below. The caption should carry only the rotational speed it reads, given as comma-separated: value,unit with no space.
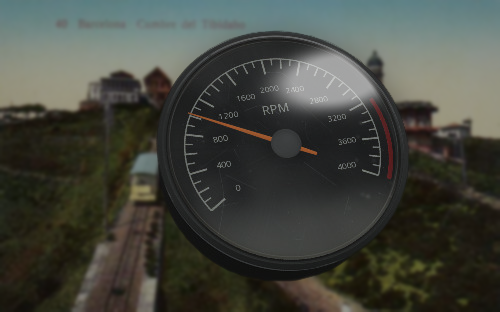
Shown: 1000,rpm
